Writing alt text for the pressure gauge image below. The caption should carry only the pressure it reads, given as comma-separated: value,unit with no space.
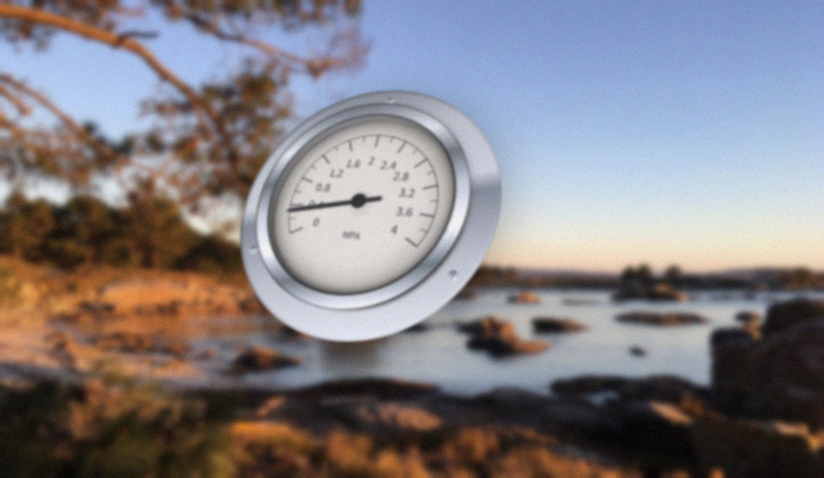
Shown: 0.3,MPa
